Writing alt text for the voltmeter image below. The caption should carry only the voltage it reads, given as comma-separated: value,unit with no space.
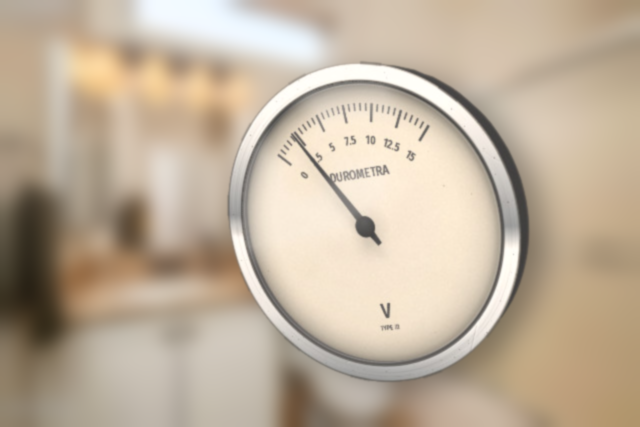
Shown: 2.5,V
